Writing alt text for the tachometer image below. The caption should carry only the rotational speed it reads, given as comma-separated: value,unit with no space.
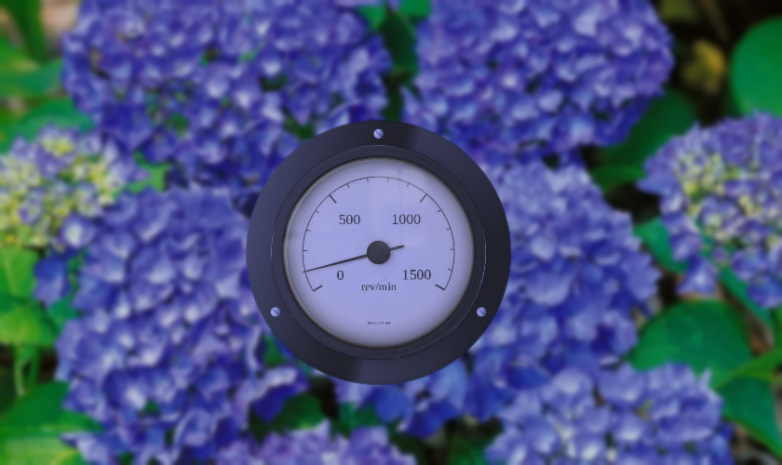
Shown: 100,rpm
